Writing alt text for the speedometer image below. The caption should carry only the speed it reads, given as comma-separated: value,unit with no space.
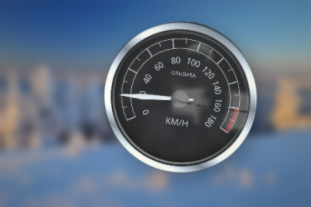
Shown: 20,km/h
